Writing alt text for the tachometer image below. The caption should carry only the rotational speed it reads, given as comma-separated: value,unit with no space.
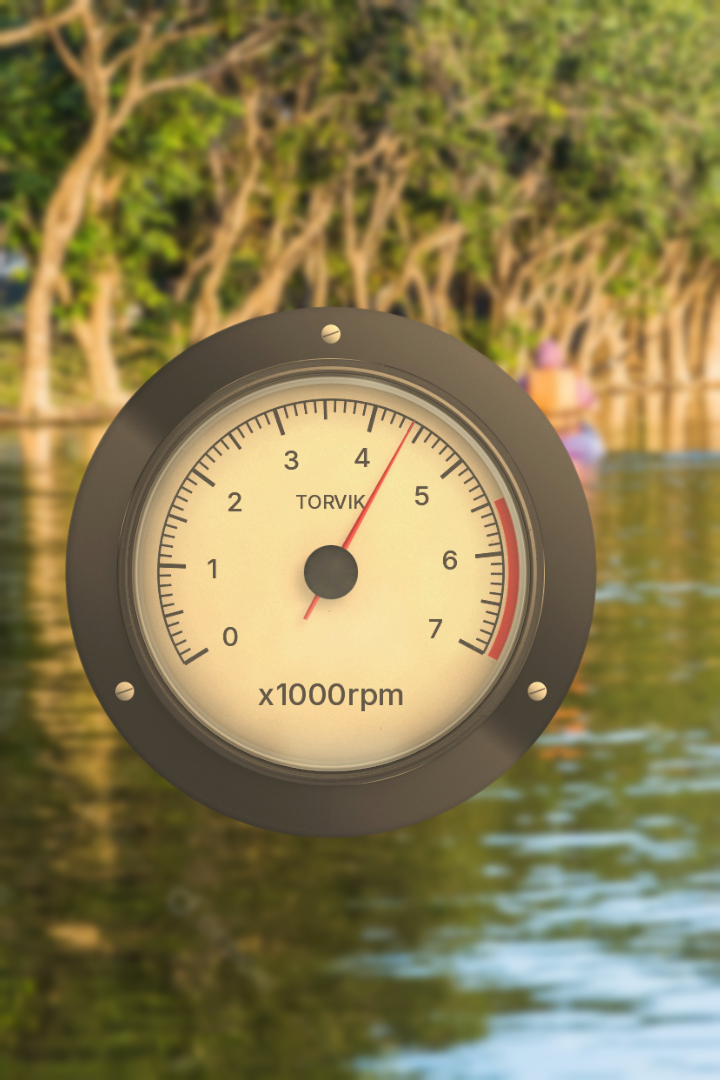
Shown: 4400,rpm
